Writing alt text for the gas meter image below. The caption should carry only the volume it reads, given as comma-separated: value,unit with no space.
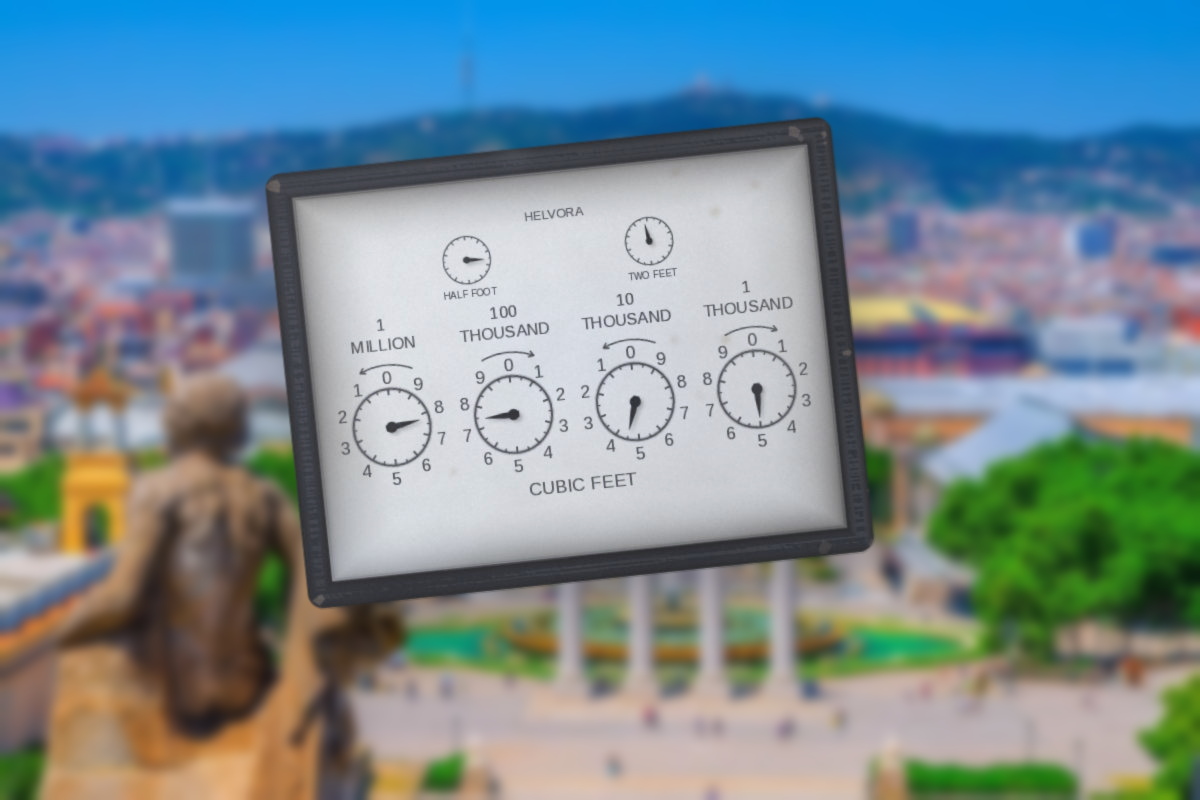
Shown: 774500,ft³
